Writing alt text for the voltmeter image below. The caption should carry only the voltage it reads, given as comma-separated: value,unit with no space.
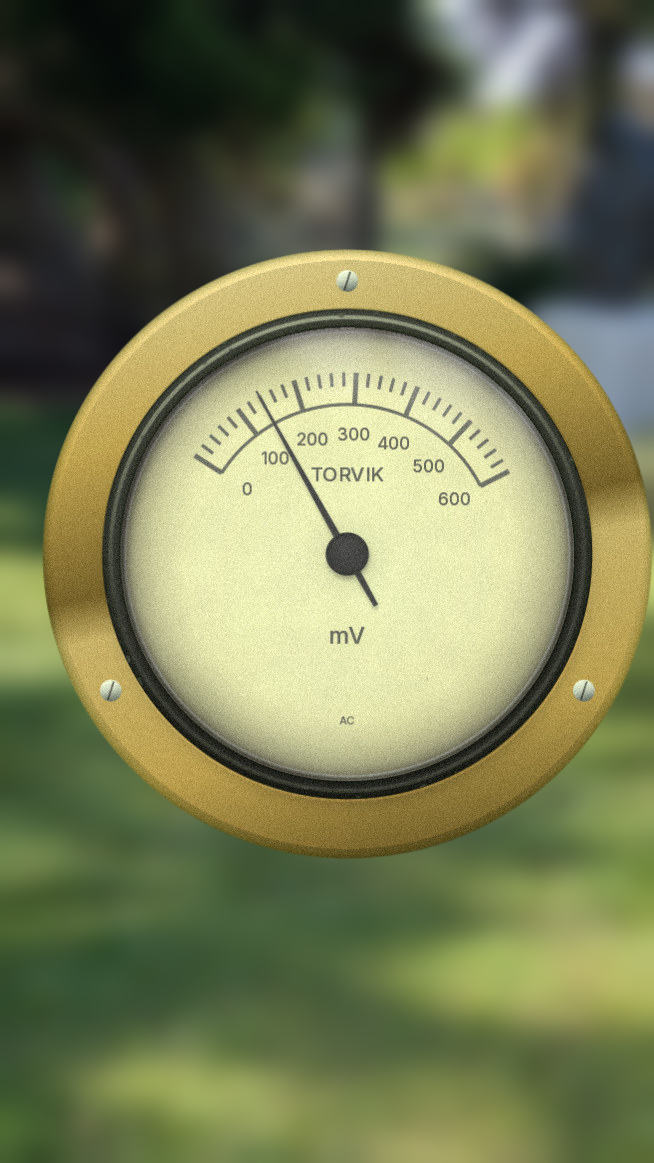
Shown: 140,mV
